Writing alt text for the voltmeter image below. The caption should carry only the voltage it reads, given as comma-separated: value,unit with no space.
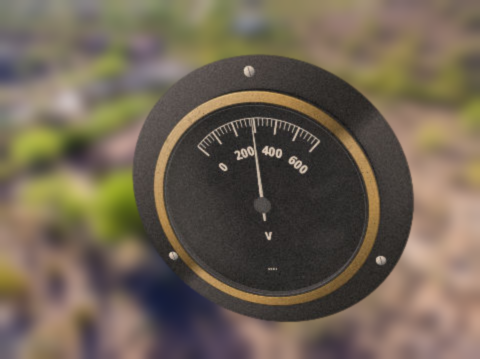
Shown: 300,V
